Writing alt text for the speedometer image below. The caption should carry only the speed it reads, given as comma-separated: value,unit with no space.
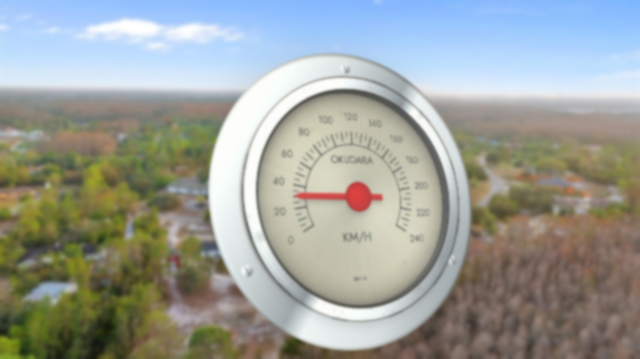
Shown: 30,km/h
